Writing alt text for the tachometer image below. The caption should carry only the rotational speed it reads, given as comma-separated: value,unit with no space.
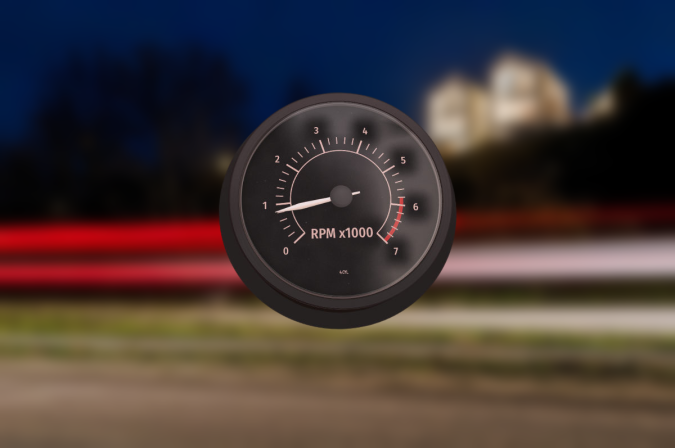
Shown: 800,rpm
